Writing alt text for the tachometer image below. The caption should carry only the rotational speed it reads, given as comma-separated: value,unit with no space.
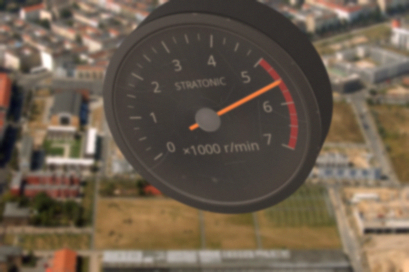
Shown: 5500,rpm
